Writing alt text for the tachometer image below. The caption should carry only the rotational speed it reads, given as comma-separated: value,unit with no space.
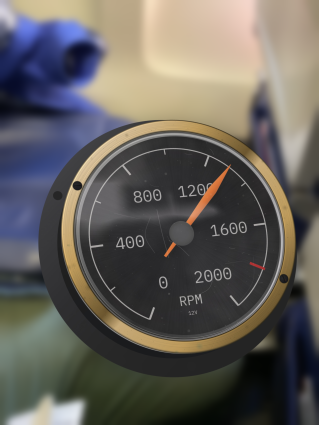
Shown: 1300,rpm
